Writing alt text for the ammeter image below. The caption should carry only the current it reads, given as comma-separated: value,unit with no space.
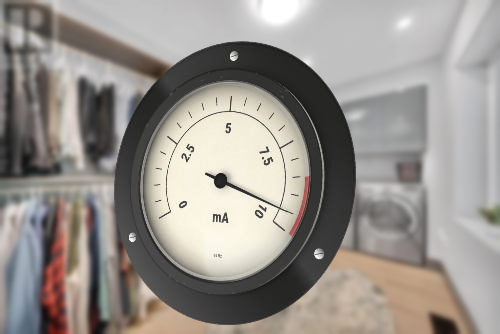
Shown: 9.5,mA
